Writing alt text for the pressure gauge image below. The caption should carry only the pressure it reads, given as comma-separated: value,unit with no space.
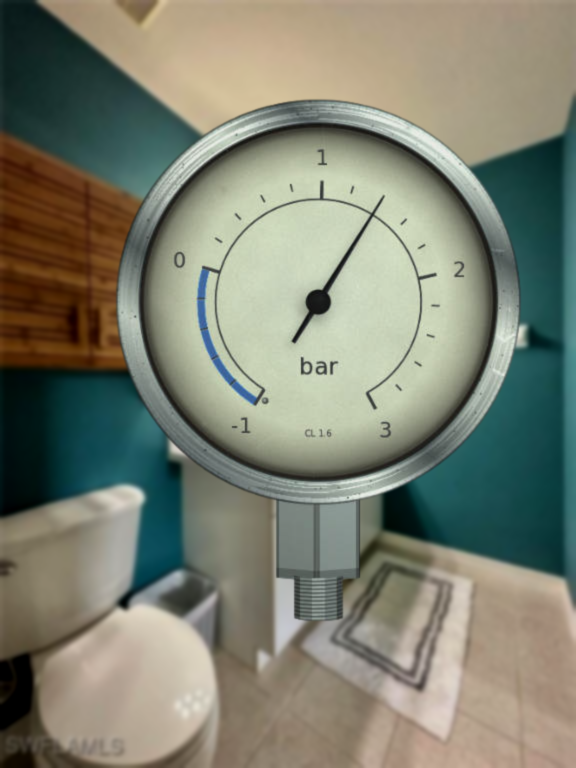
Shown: 1.4,bar
